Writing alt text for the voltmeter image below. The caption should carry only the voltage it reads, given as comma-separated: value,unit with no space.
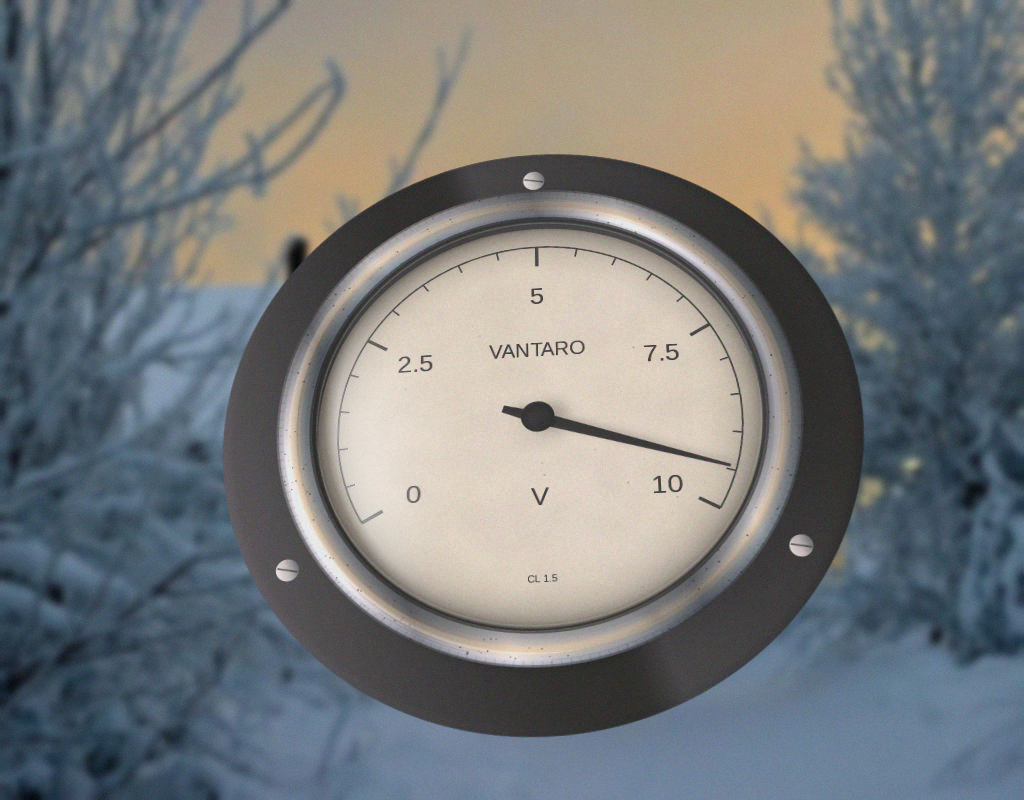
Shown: 9.5,V
